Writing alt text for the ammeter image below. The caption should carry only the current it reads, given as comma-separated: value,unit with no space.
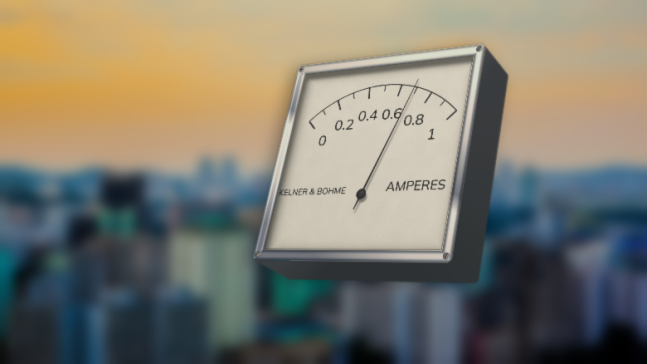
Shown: 0.7,A
